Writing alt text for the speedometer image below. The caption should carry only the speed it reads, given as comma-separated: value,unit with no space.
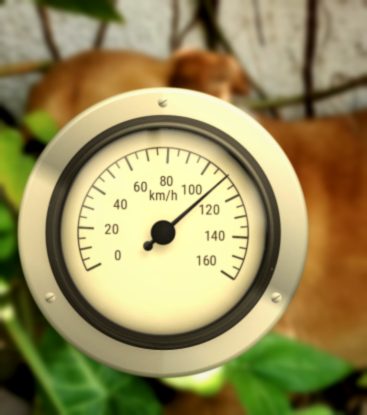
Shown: 110,km/h
